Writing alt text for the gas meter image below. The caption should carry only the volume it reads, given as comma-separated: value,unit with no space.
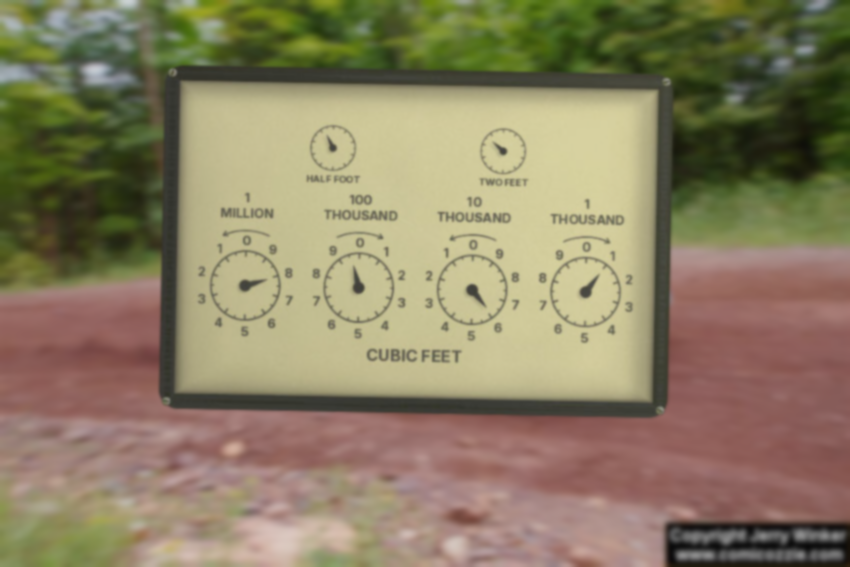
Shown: 796100,ft³
